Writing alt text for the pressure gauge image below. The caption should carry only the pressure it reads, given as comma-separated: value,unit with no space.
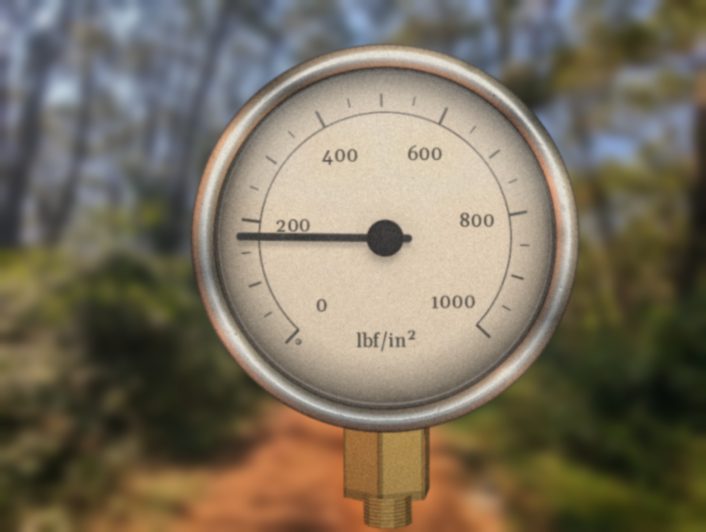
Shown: 175,psi
